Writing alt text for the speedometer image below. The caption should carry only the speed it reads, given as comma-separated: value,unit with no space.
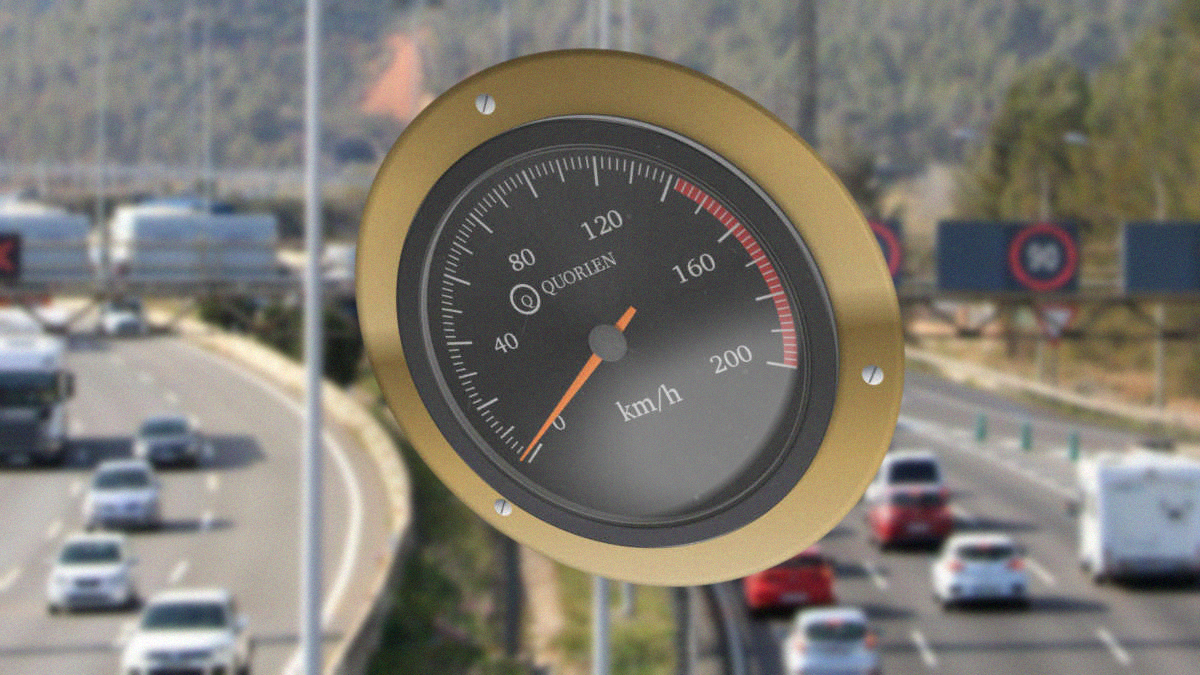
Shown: 2,km/h
